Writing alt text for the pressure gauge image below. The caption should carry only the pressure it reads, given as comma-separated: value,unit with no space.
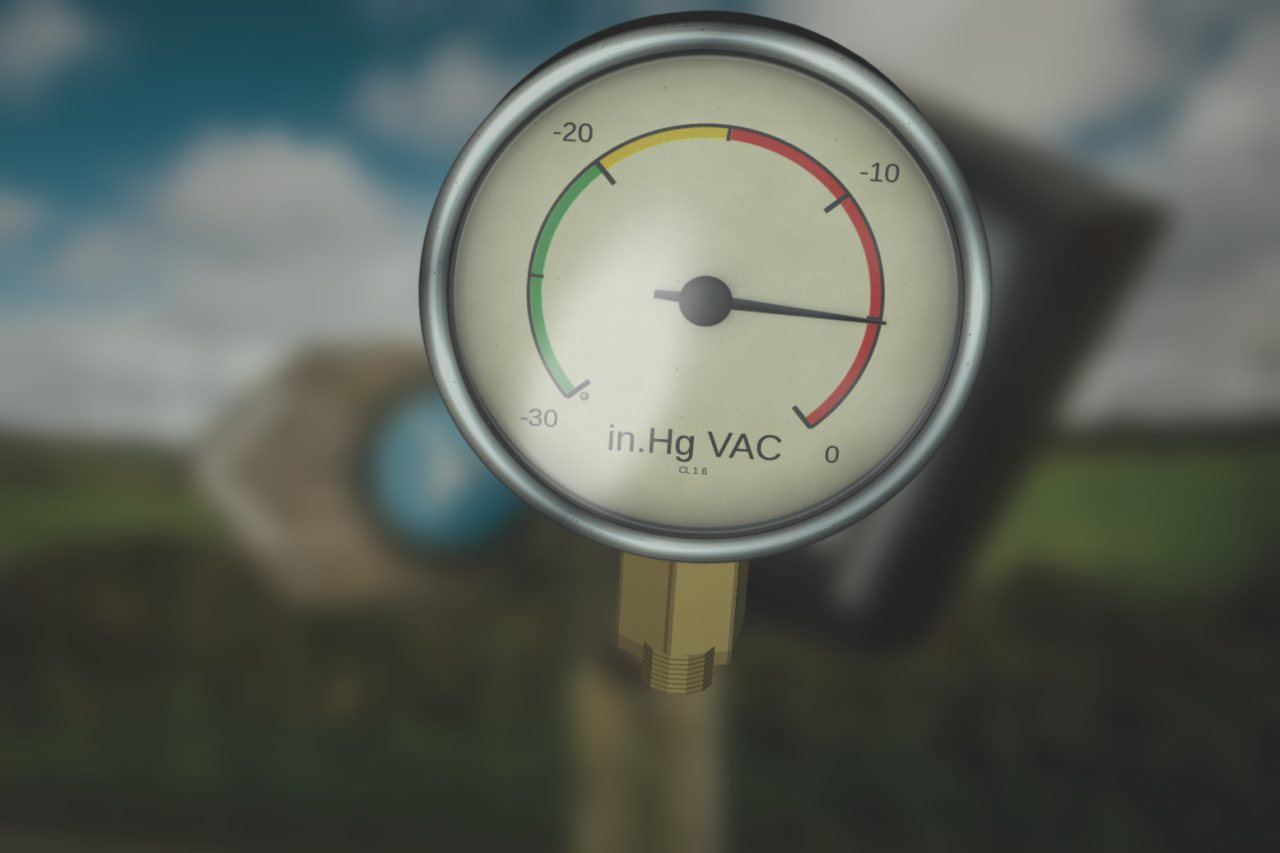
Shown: -5,inHg
